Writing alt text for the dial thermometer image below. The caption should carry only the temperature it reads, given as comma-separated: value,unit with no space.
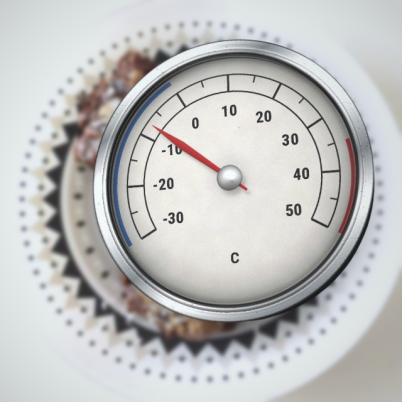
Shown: -7.5,°C
